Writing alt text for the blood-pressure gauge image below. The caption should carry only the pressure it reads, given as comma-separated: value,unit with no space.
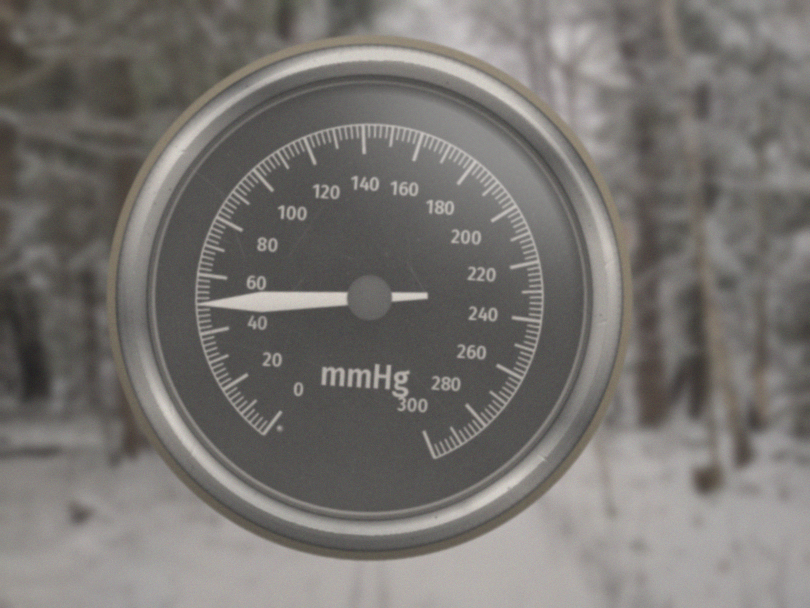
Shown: 50,mmHg
